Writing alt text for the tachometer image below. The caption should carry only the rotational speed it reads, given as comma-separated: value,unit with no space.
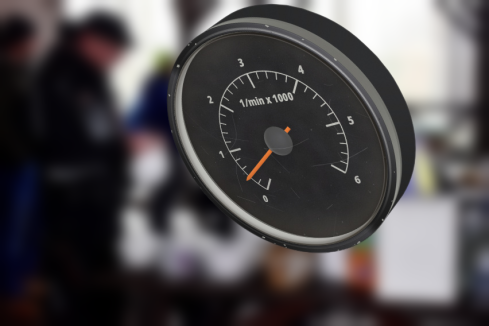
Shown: 400,rpm
